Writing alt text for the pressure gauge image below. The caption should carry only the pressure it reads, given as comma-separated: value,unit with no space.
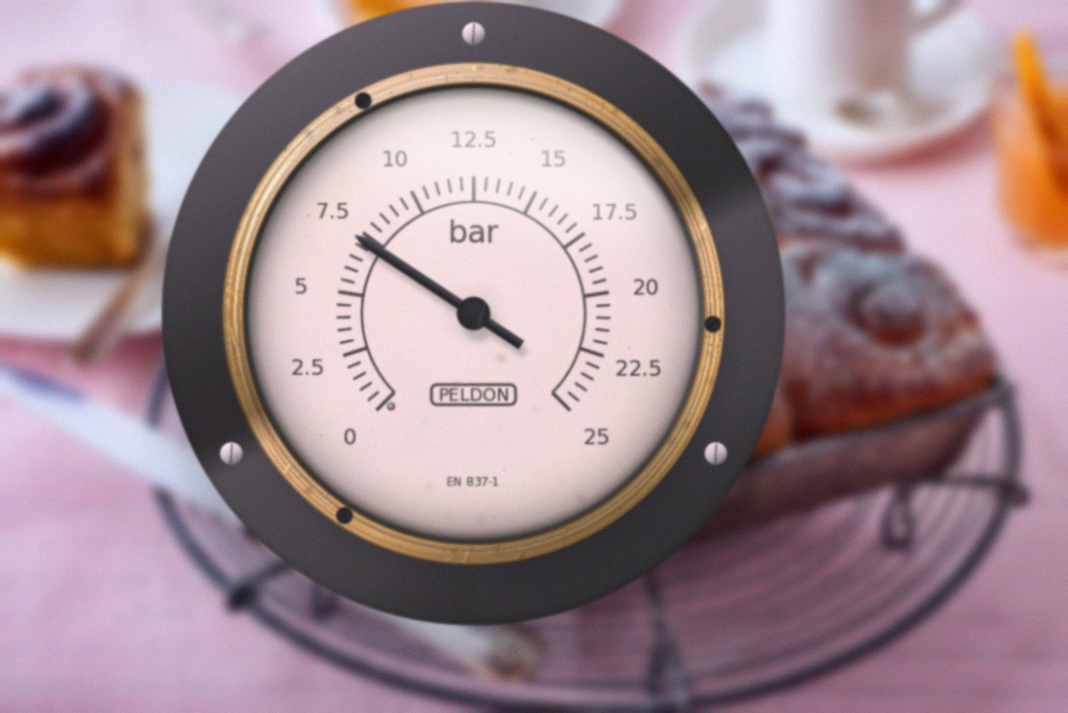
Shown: 7.25,bar
